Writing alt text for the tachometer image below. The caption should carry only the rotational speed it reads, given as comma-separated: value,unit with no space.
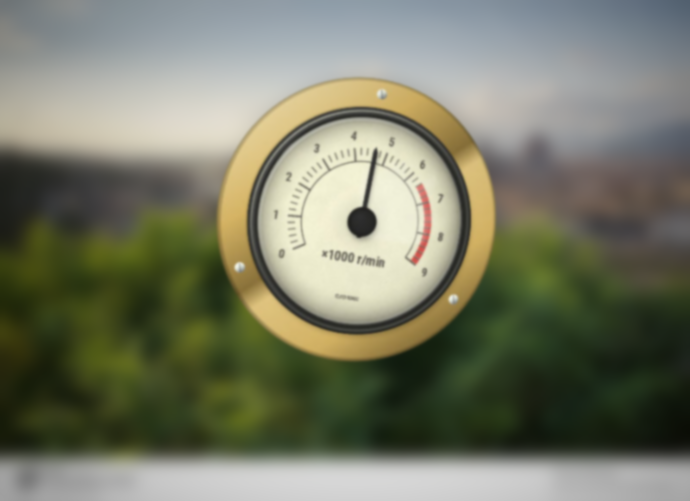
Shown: 4600,rpm
